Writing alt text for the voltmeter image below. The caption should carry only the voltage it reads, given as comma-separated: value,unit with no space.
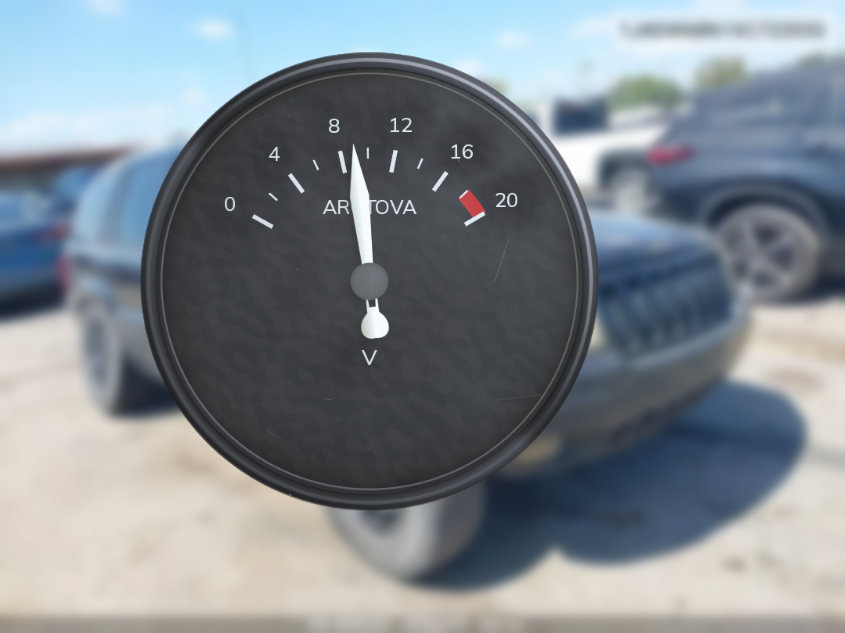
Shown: 9,V
